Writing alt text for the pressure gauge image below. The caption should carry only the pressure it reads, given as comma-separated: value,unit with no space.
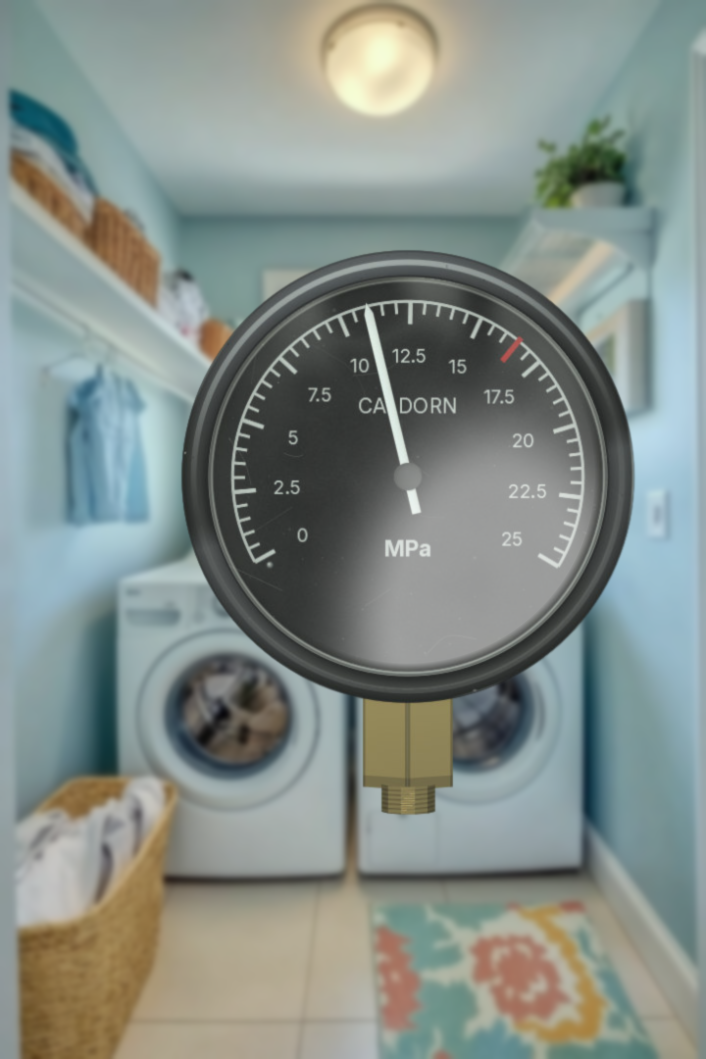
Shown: 11,MPa
